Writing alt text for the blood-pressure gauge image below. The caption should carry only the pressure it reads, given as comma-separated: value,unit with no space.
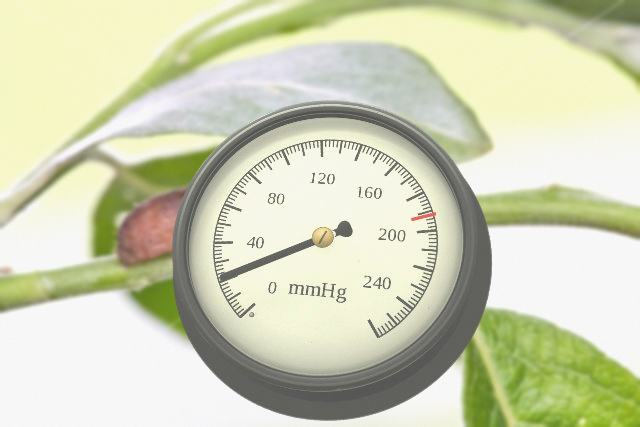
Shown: 20,mmHg
